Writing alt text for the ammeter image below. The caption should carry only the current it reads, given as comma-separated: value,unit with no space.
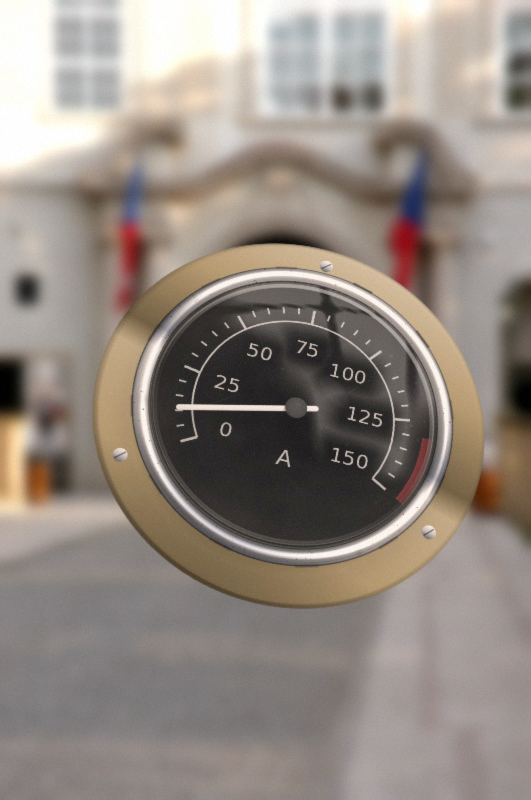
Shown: 10,A
